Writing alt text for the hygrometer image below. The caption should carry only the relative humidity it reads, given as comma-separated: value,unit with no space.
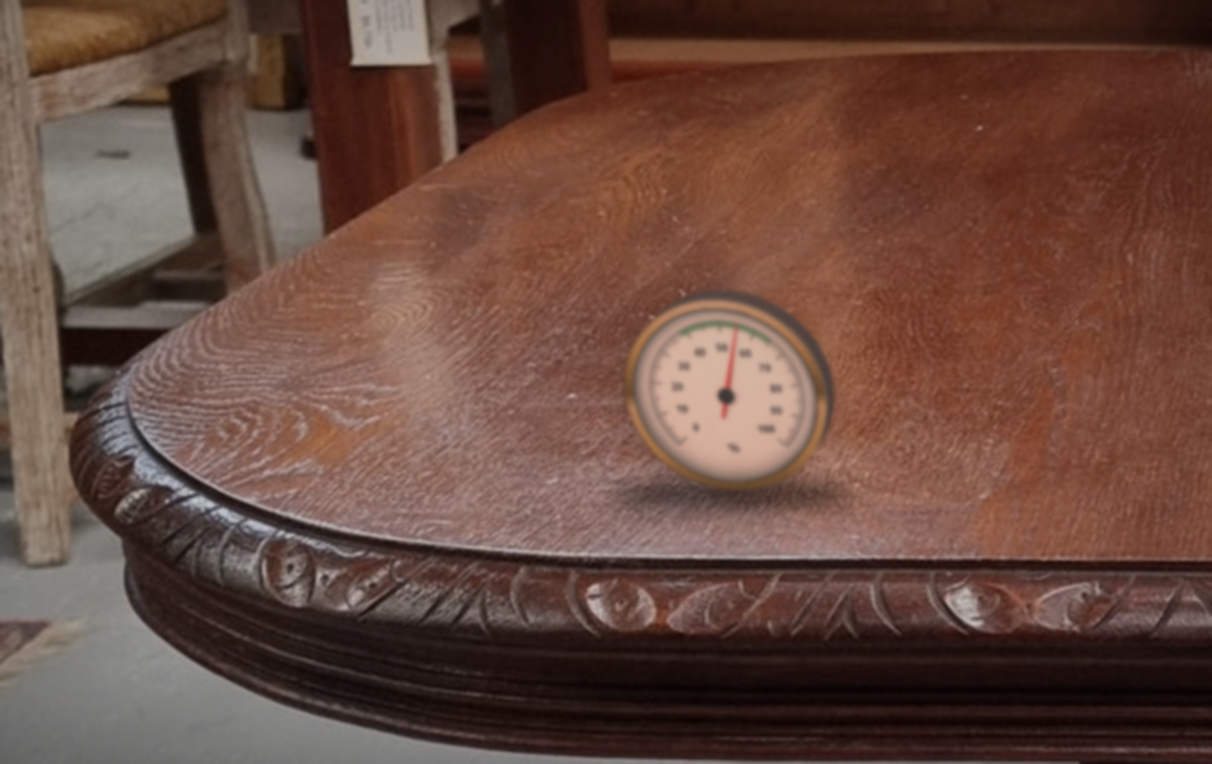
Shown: 55,%
